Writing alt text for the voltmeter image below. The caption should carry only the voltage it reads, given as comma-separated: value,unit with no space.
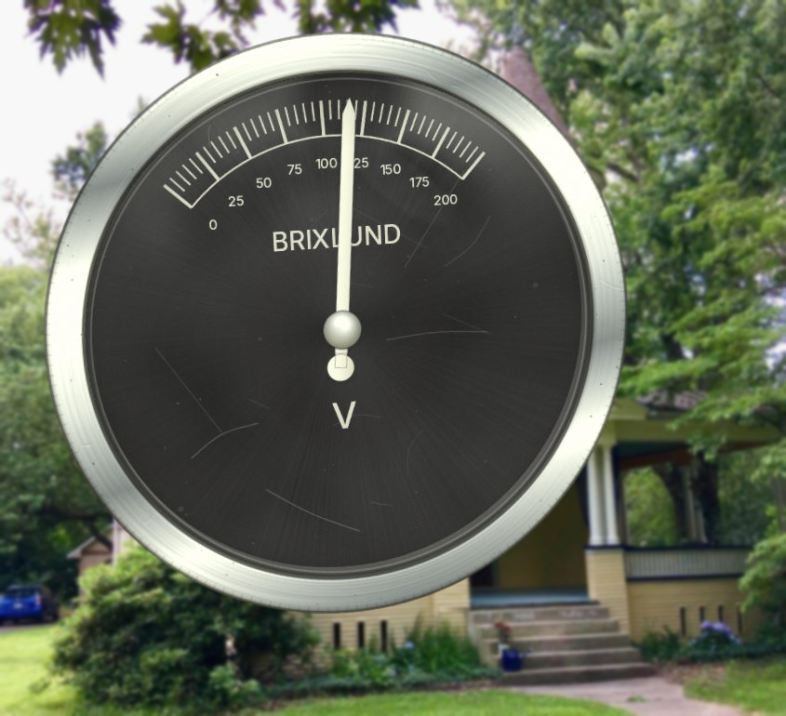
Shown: 115,V
